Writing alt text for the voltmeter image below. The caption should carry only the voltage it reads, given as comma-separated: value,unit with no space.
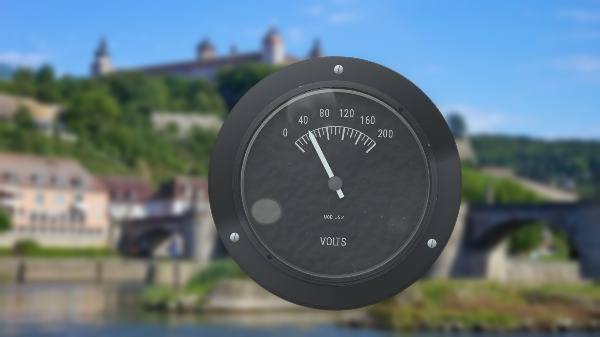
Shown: 40,V
